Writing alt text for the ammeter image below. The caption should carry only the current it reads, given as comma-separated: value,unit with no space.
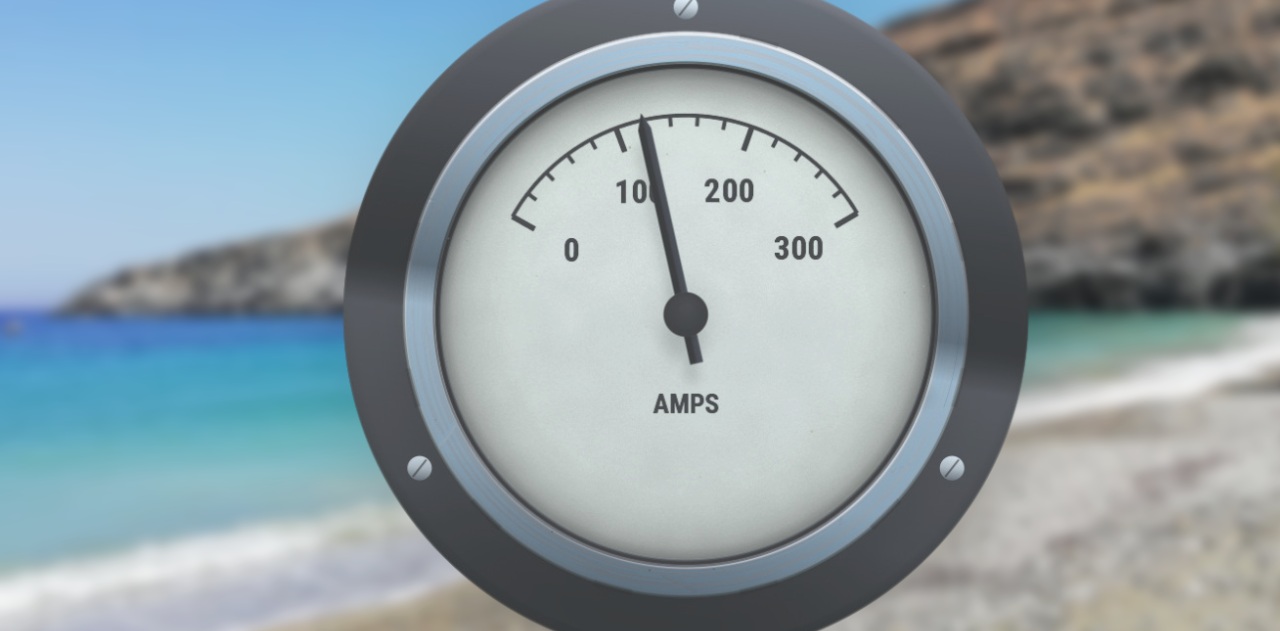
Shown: 120,A
